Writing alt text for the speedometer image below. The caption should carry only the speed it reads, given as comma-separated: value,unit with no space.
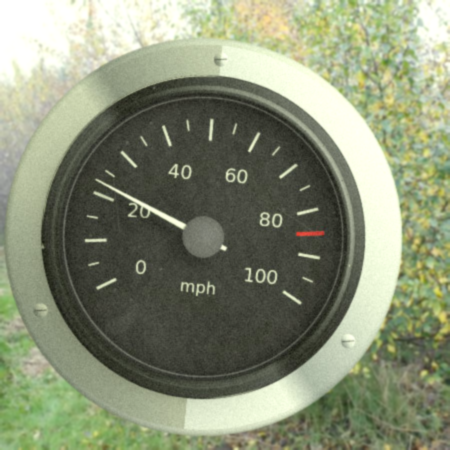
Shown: 22.5,mph
